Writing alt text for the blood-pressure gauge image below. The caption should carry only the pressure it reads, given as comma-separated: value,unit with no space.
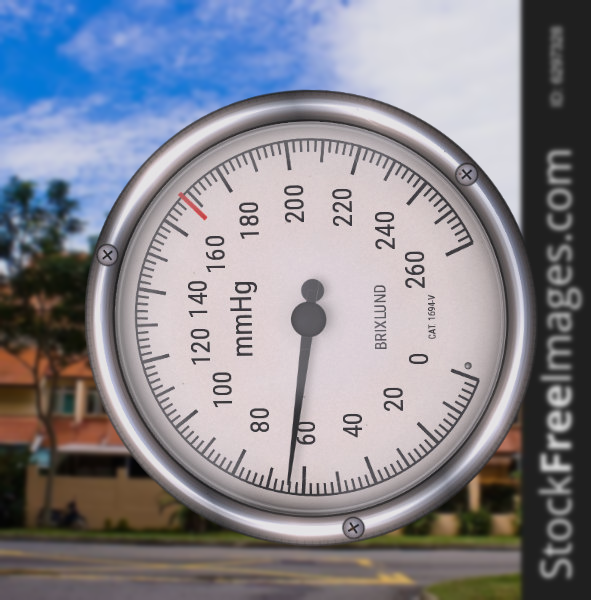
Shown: 64,mmHg
